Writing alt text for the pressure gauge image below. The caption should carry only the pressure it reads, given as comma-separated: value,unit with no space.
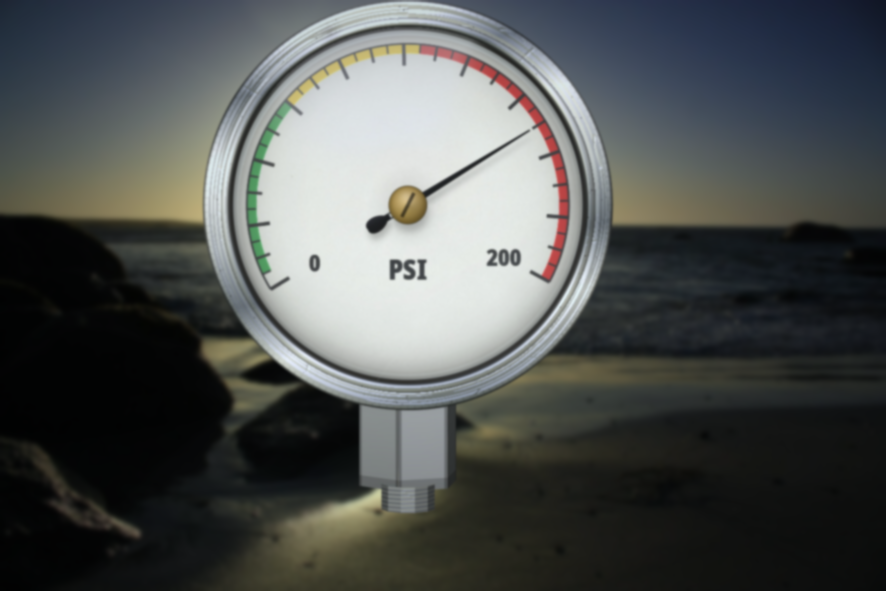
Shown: 150,psi
